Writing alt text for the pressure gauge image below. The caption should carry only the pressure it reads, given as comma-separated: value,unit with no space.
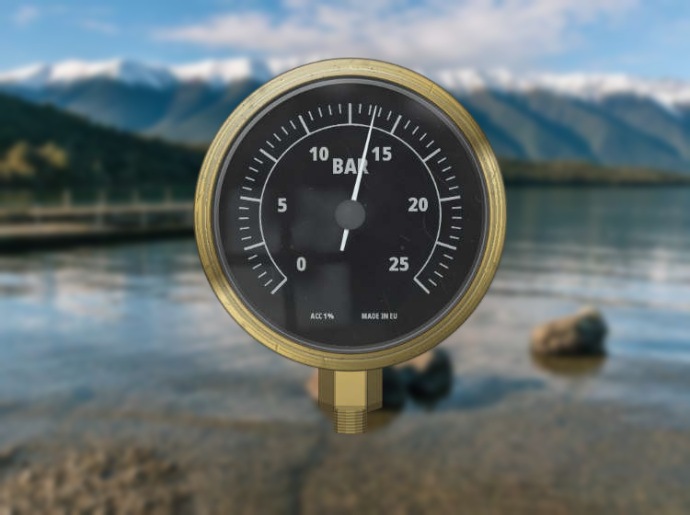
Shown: 13.75,bar
